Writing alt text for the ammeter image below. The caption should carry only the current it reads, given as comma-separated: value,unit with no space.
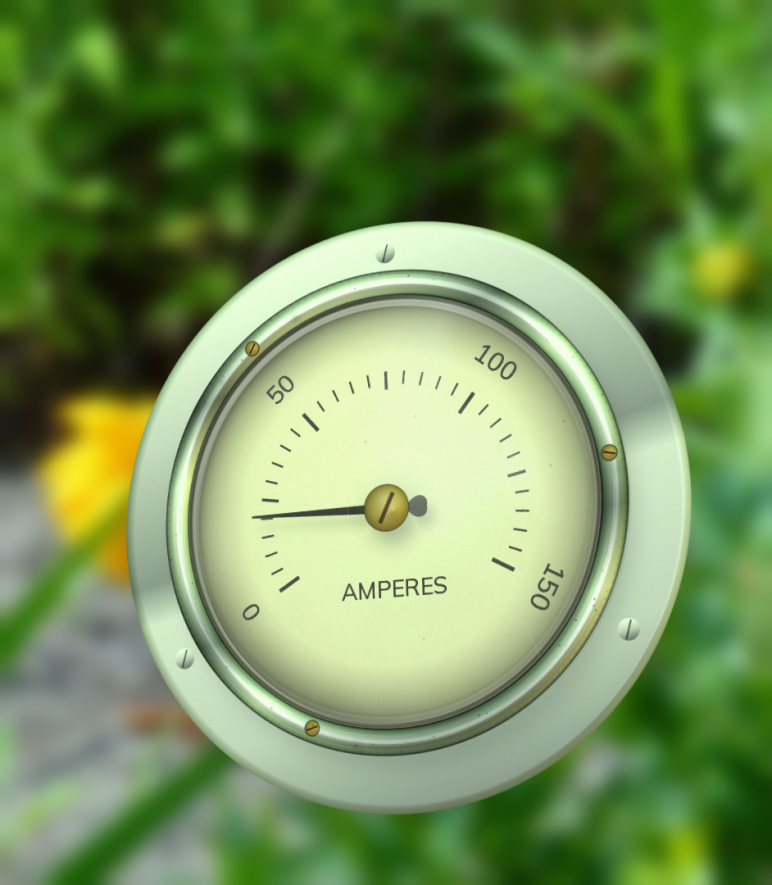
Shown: 20,A
